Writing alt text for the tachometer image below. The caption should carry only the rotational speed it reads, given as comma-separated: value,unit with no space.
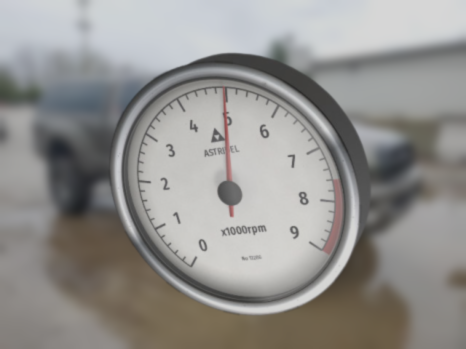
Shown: 5000,rpm
